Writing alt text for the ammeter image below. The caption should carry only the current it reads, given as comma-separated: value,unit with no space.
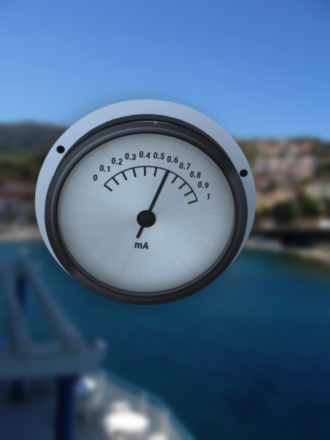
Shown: 0.6,mA
